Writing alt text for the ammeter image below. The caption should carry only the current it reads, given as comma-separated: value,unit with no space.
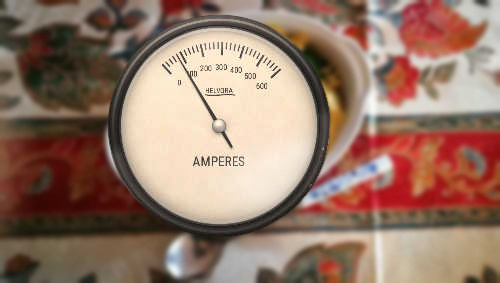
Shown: 80,A
